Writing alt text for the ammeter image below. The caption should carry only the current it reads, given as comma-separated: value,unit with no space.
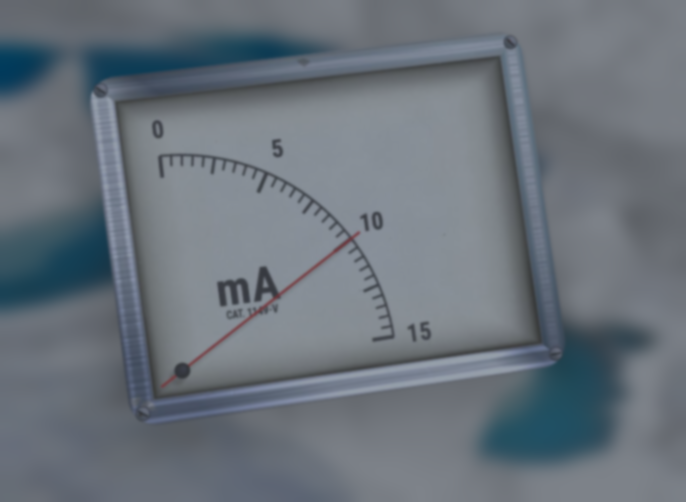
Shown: 10,mA
